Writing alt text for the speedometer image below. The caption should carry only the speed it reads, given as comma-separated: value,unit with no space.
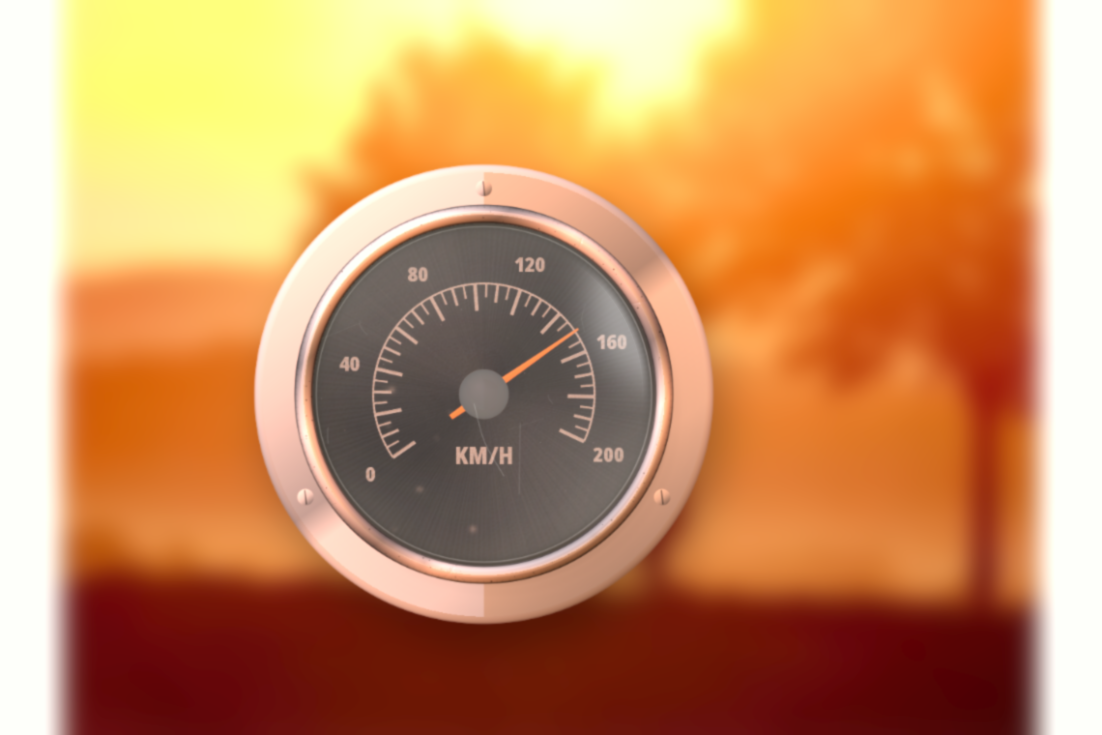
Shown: 150,km/h
